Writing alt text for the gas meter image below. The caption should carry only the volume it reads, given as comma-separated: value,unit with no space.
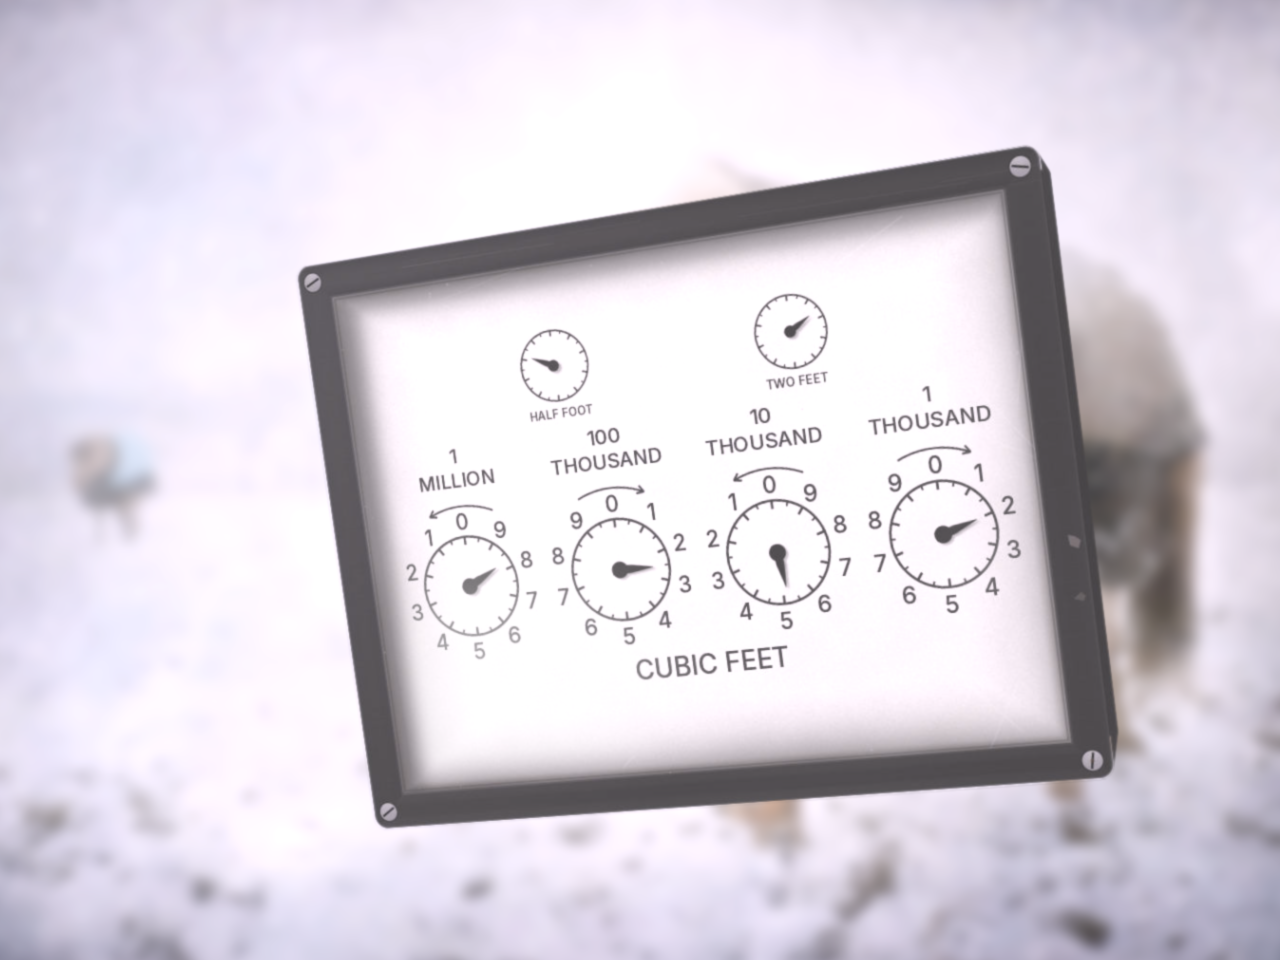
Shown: 825200,ft³
